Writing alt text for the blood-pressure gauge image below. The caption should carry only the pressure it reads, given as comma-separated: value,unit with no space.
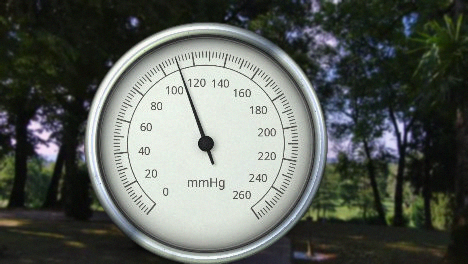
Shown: 110,mmHg
